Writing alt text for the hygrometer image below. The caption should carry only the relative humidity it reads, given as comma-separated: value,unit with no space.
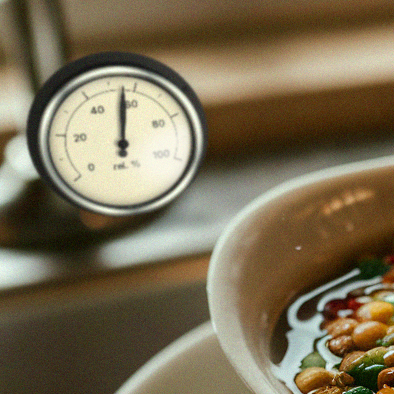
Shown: 55,%
